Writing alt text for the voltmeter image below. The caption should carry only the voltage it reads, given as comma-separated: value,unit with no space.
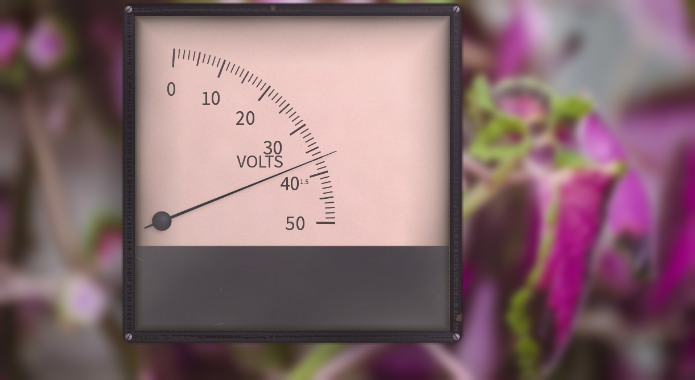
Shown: 37,V
